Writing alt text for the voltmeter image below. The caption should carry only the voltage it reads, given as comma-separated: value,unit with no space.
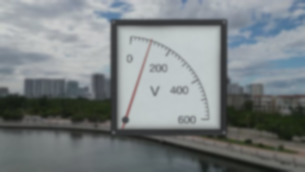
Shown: 100,V
